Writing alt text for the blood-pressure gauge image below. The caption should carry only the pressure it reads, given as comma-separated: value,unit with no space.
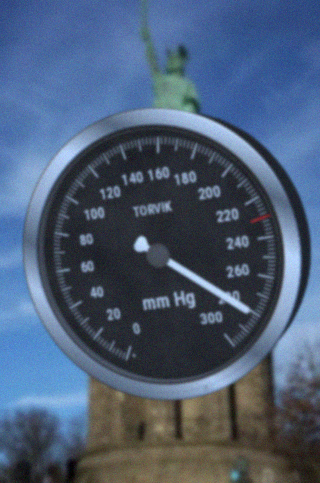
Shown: 280,mmHg
